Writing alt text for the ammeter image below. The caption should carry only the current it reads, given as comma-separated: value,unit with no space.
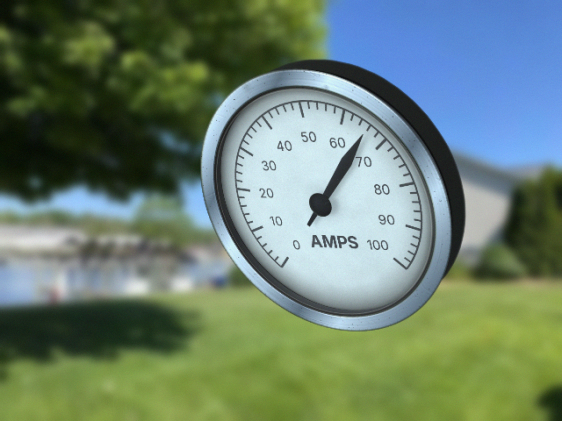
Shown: 66,A
